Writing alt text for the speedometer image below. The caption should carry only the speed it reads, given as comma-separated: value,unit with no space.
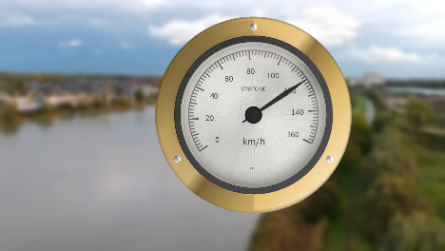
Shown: 120,km/h
